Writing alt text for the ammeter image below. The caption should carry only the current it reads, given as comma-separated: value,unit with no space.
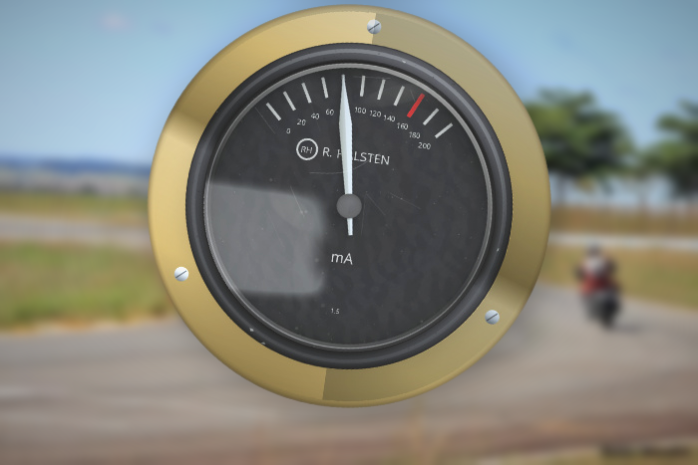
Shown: 80,mA
